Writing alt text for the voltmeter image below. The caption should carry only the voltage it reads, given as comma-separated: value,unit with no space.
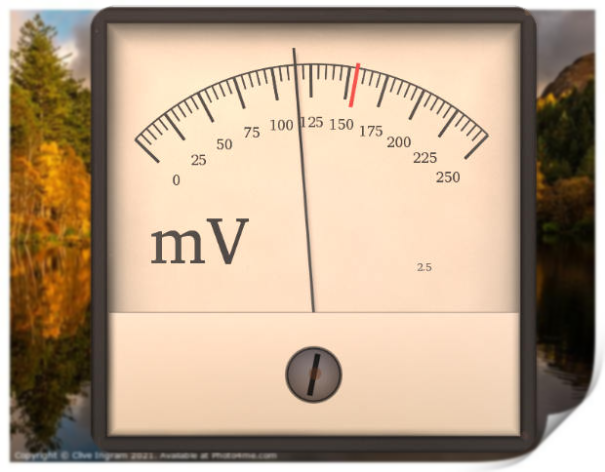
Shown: 115,mV
